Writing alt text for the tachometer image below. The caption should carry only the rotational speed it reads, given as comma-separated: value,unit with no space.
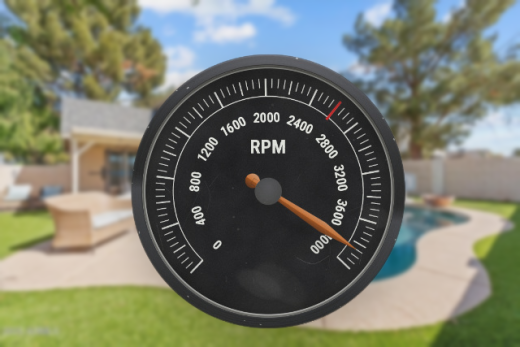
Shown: 3850,rpm
